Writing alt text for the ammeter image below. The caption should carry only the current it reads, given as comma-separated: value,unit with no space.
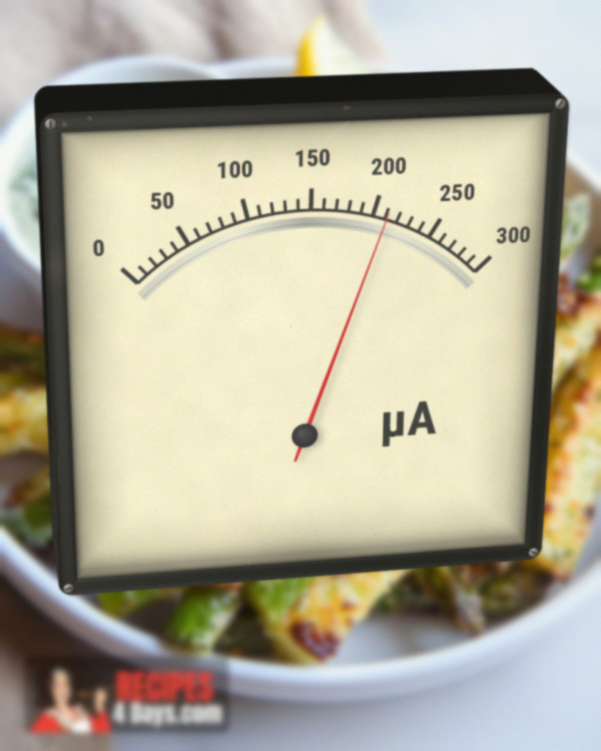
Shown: 210,µA
